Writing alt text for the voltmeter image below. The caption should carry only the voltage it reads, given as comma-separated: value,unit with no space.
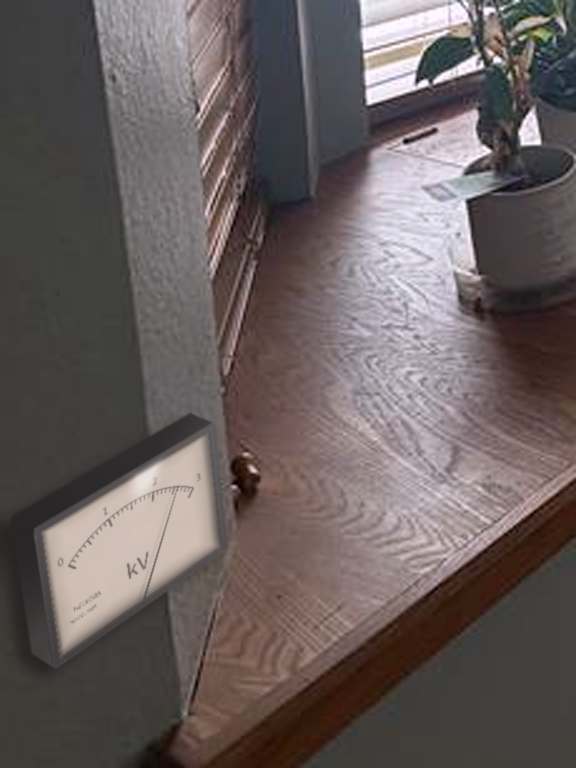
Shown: 2.5,kV
